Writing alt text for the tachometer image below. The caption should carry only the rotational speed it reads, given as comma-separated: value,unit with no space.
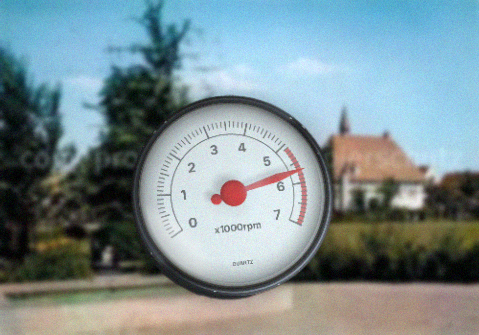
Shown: 5700,rpm
